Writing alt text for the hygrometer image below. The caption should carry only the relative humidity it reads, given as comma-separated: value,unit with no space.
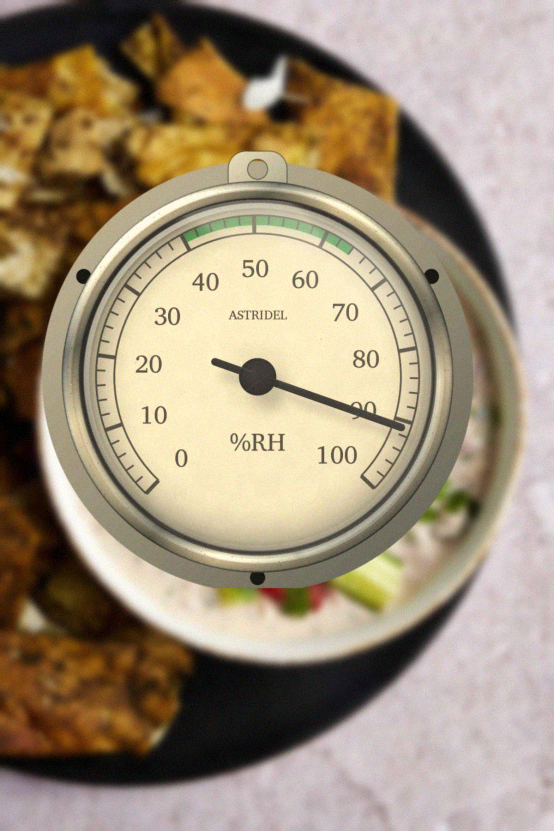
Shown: 91,%
